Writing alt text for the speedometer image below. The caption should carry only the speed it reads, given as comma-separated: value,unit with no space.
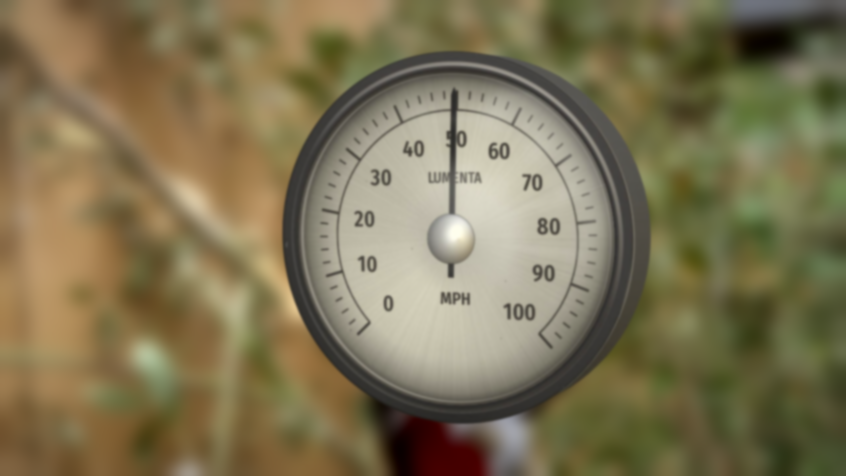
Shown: 50,mph
